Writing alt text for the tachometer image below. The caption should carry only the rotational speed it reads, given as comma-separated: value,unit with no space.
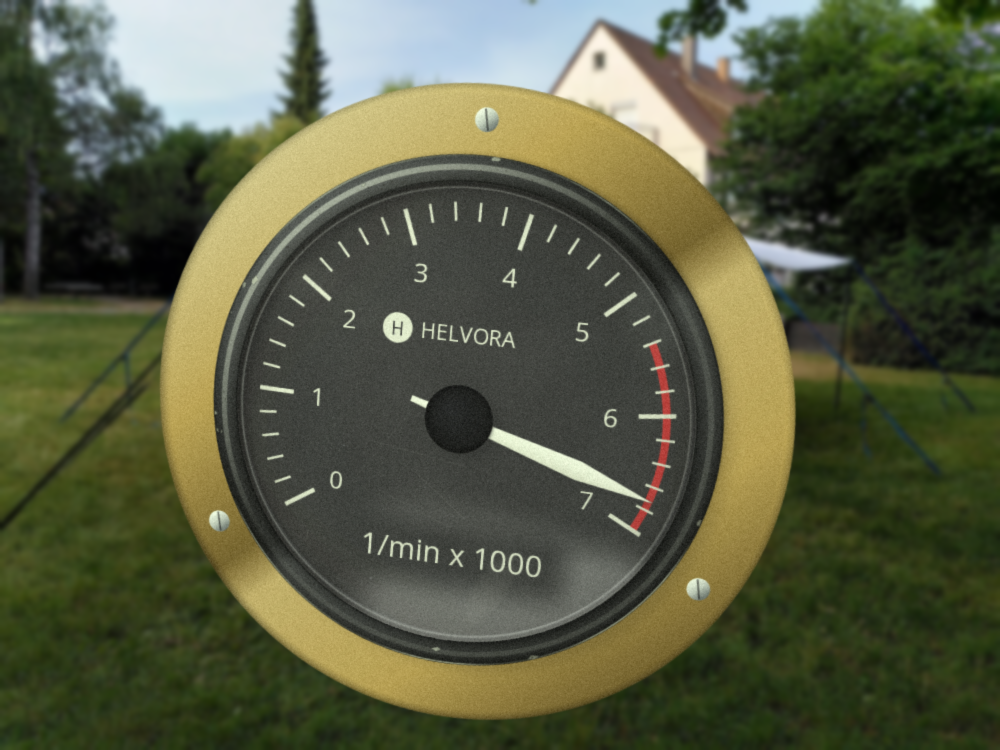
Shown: 6700,rpm
